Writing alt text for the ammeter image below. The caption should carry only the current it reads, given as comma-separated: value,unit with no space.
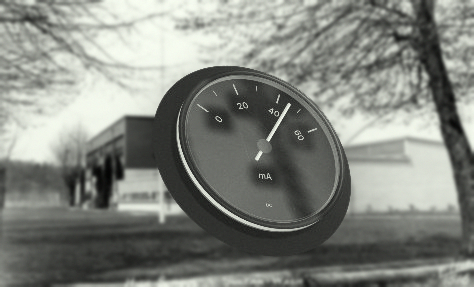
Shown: 45,mA
